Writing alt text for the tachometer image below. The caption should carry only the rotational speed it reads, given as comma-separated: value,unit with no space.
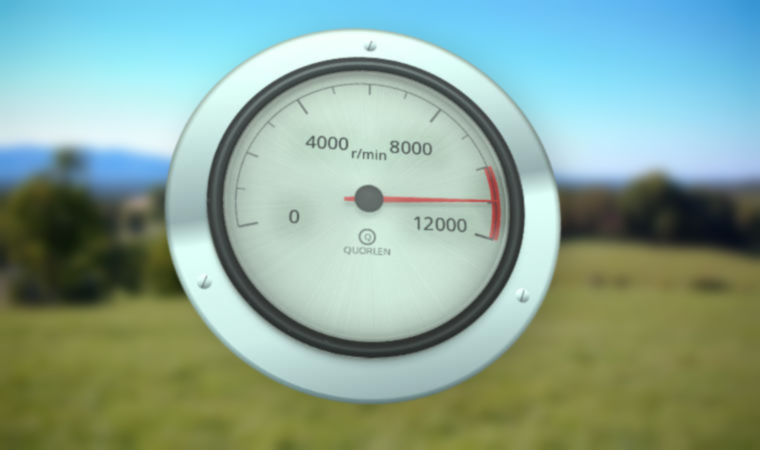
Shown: 11000,rpm
